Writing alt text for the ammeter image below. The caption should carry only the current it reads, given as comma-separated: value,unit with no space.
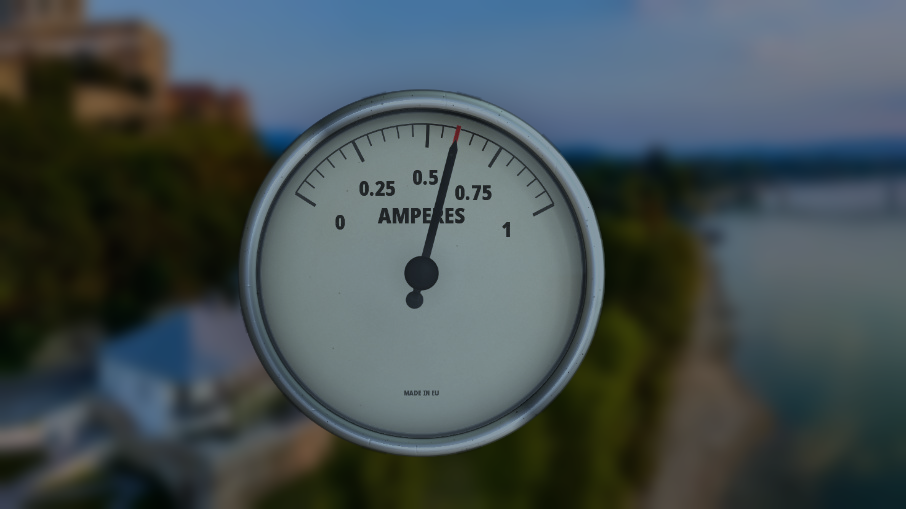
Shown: 0.6,A
